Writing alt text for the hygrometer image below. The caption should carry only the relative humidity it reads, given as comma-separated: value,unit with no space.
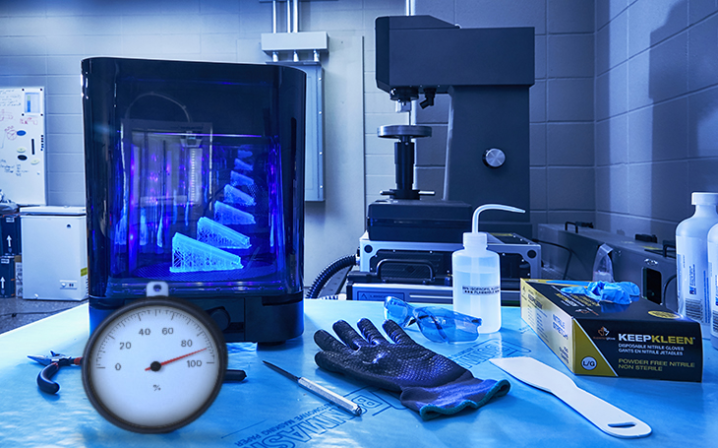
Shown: 90,%
